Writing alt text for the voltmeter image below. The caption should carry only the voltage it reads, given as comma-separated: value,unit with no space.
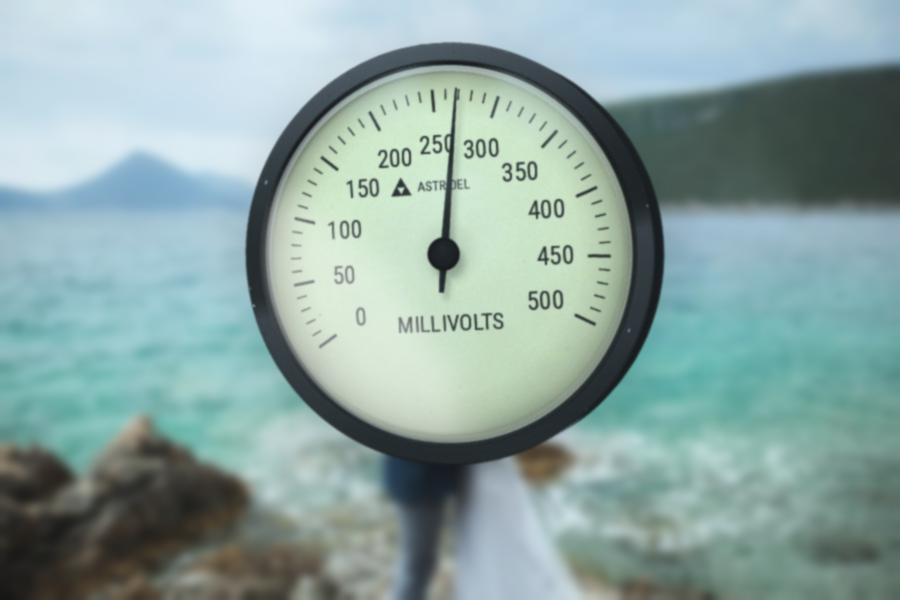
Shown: 270,mV
